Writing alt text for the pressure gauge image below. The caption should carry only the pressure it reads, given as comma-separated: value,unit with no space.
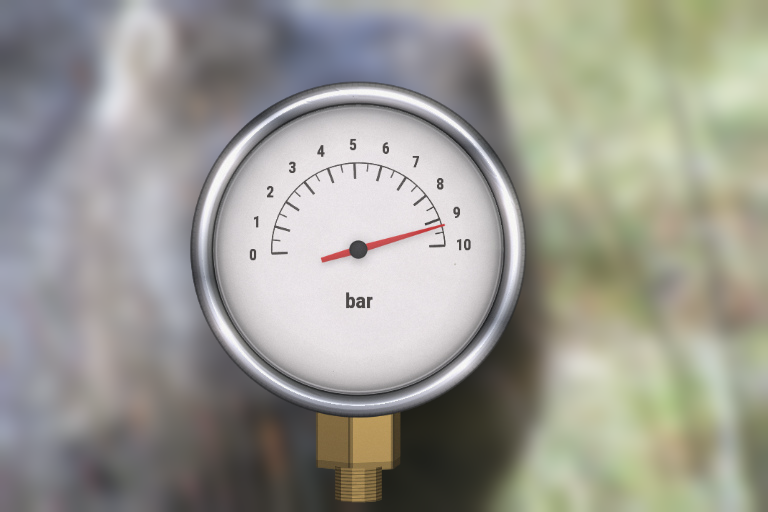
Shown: 9.25,bar
